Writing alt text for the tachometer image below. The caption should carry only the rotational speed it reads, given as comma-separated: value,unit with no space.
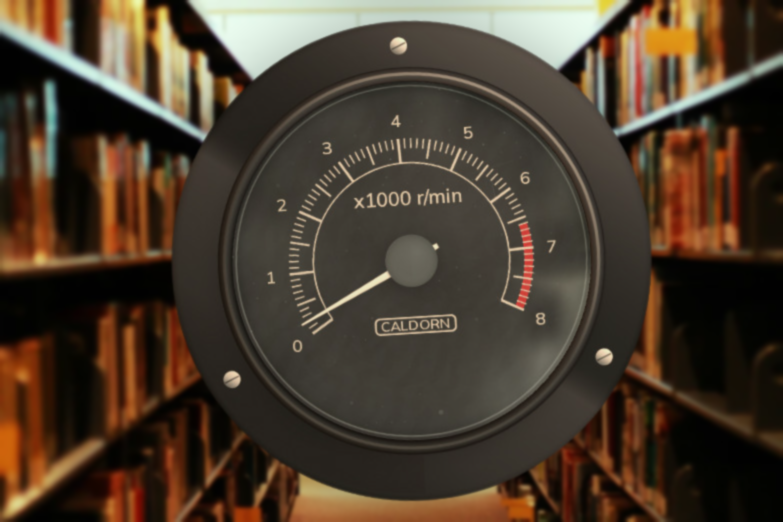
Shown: 200,rpm
